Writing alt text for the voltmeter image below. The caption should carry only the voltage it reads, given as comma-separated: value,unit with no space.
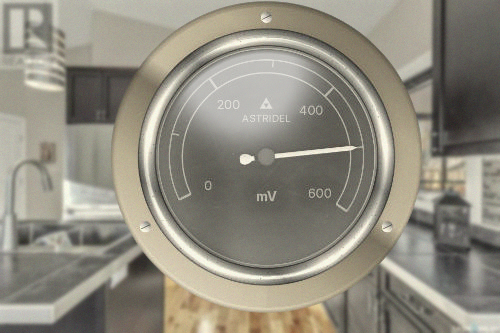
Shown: 500,mV
